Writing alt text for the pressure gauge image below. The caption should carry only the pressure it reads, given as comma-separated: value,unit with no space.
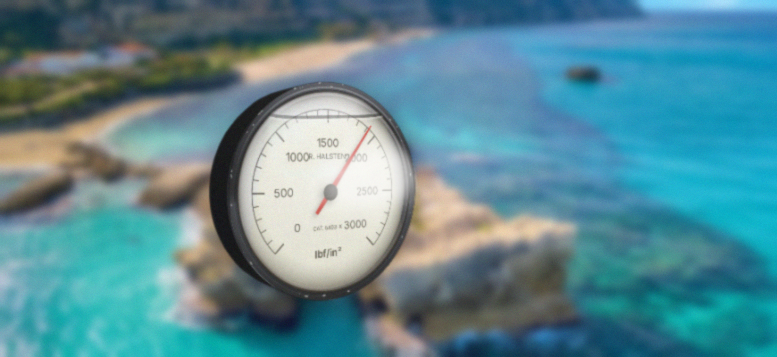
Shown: 1900,psi
